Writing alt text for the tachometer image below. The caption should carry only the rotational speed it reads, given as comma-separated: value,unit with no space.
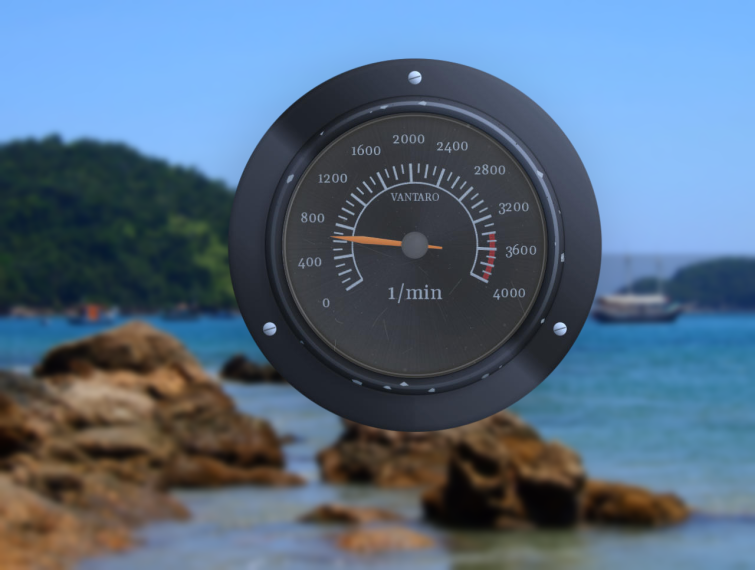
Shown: 650,rpm
